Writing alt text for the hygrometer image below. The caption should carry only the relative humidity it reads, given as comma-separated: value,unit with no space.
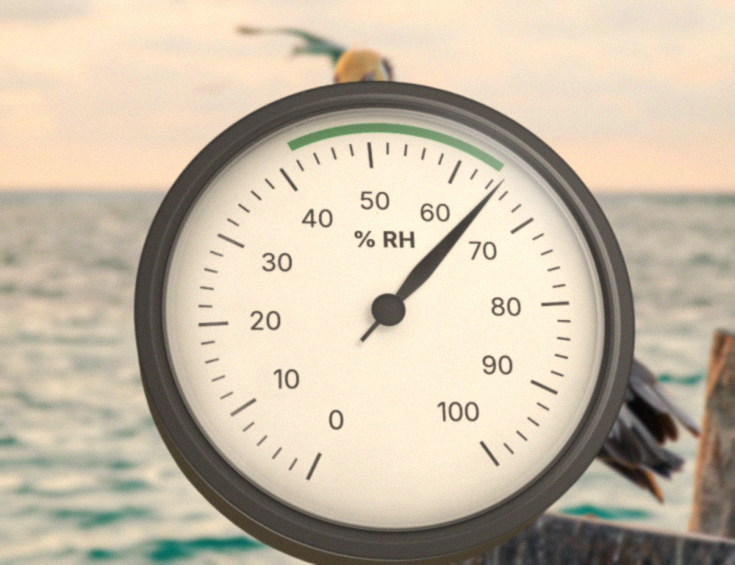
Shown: 65,%
